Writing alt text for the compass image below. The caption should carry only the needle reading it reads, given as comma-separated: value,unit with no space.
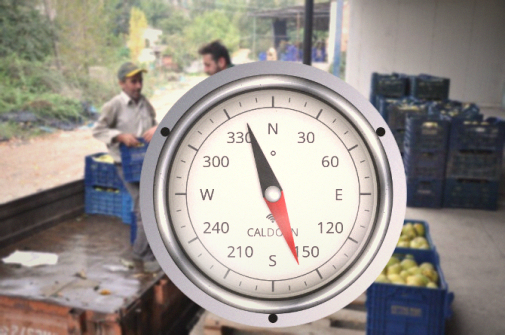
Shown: 160,°
